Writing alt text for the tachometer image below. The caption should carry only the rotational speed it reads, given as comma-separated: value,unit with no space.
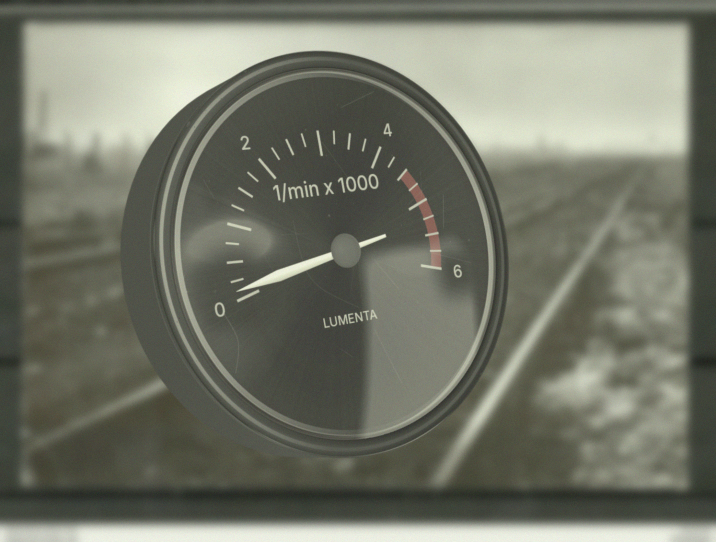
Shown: 125,rpm
